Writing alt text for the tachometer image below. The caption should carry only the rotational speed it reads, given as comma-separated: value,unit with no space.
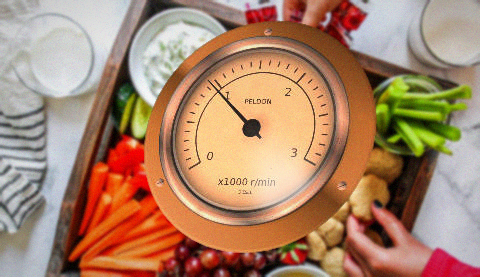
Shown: 950,rpm
